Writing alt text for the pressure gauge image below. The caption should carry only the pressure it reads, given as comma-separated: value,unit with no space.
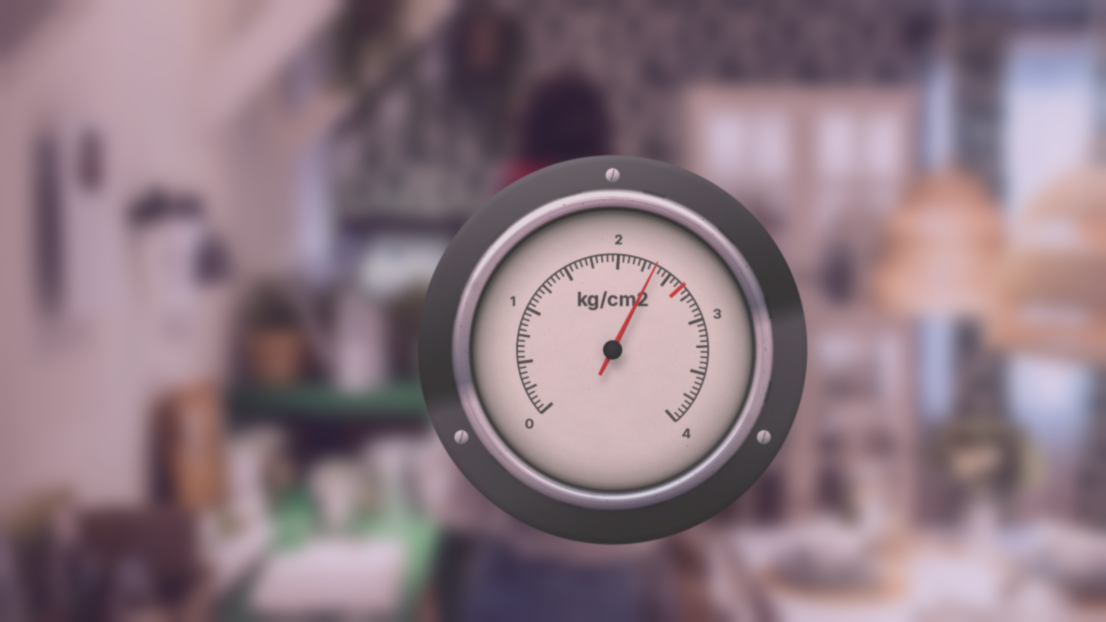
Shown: 2.35,kg/cm²
